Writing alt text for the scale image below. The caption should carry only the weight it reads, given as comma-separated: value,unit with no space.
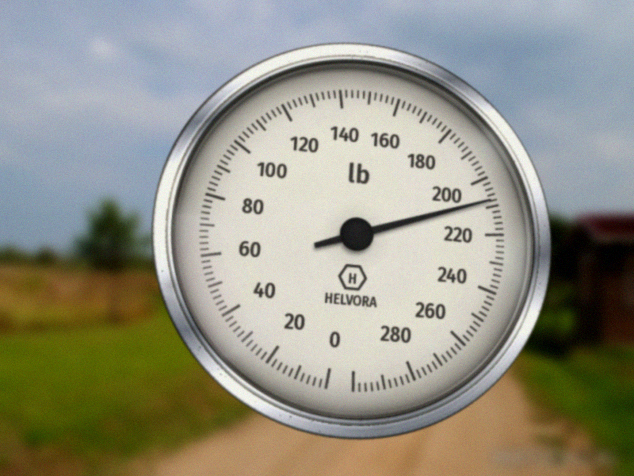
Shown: 208,lb
